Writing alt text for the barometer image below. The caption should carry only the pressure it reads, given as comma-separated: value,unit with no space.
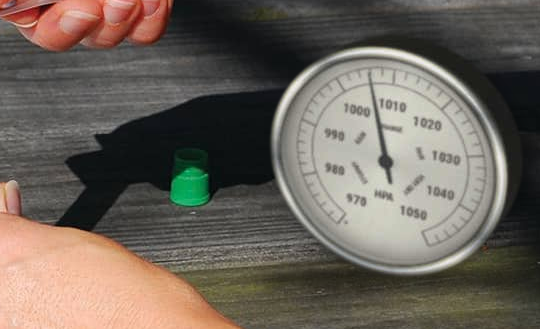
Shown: 1006,hPa
